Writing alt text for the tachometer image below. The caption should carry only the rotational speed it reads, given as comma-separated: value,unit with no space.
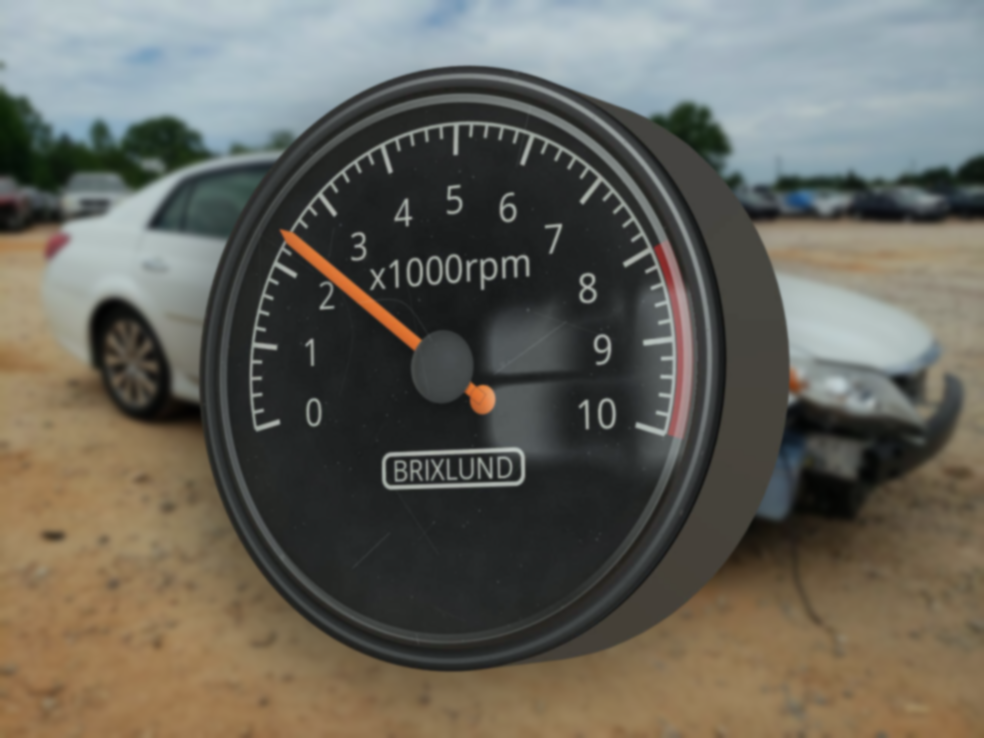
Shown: 2400,rpm
